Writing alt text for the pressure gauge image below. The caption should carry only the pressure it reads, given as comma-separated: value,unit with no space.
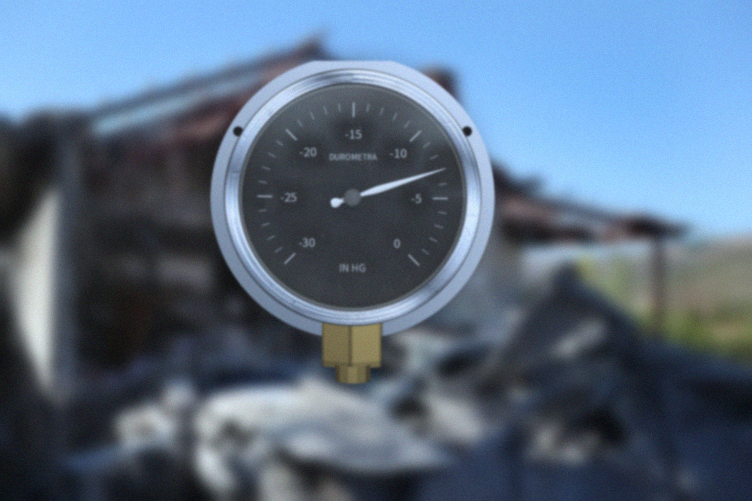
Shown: -7,inHg
